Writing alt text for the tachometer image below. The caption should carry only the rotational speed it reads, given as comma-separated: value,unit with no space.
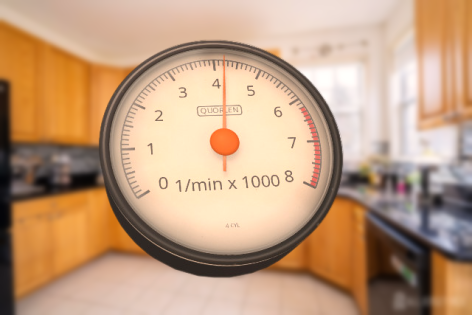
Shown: 4200,rpm
